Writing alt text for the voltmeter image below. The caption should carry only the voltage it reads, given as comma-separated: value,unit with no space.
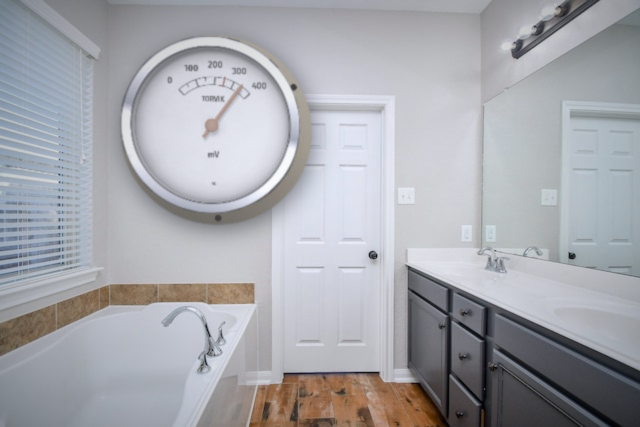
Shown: 350,mV
